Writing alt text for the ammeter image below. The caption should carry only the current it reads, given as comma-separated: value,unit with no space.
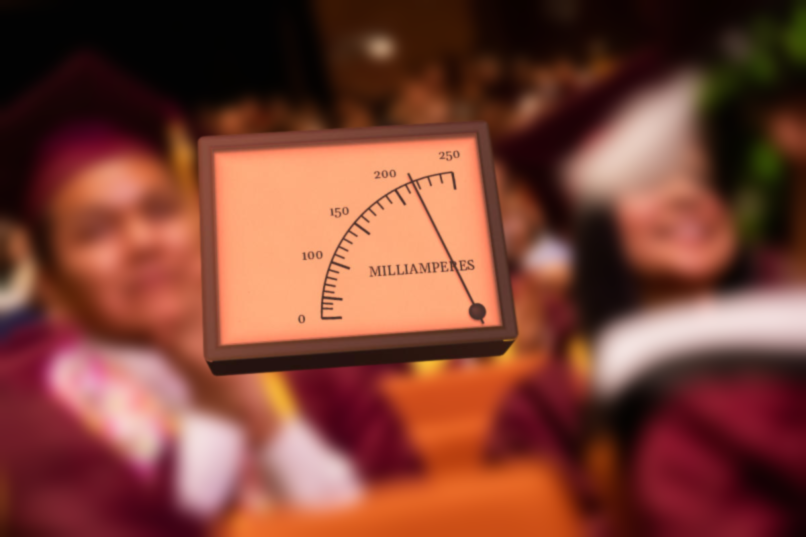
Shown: 215,mA
